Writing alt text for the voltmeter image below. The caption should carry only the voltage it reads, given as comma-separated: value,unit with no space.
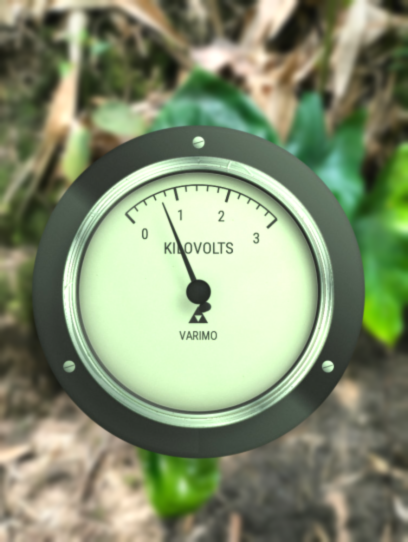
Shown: 0.7,kV
